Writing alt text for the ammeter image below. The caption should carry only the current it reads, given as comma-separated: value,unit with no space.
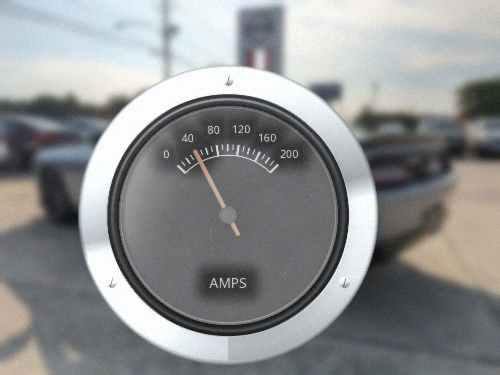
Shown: 40,A
